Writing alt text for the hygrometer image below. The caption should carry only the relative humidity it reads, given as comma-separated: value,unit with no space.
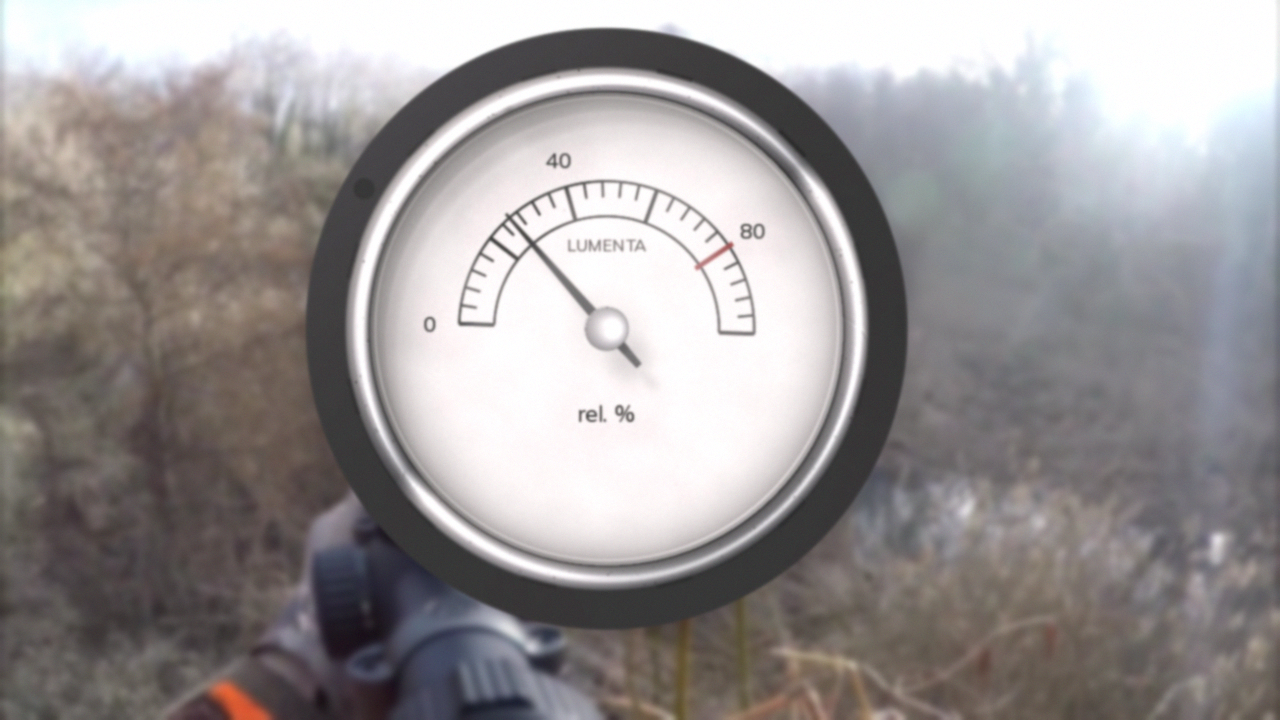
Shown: 26,%
